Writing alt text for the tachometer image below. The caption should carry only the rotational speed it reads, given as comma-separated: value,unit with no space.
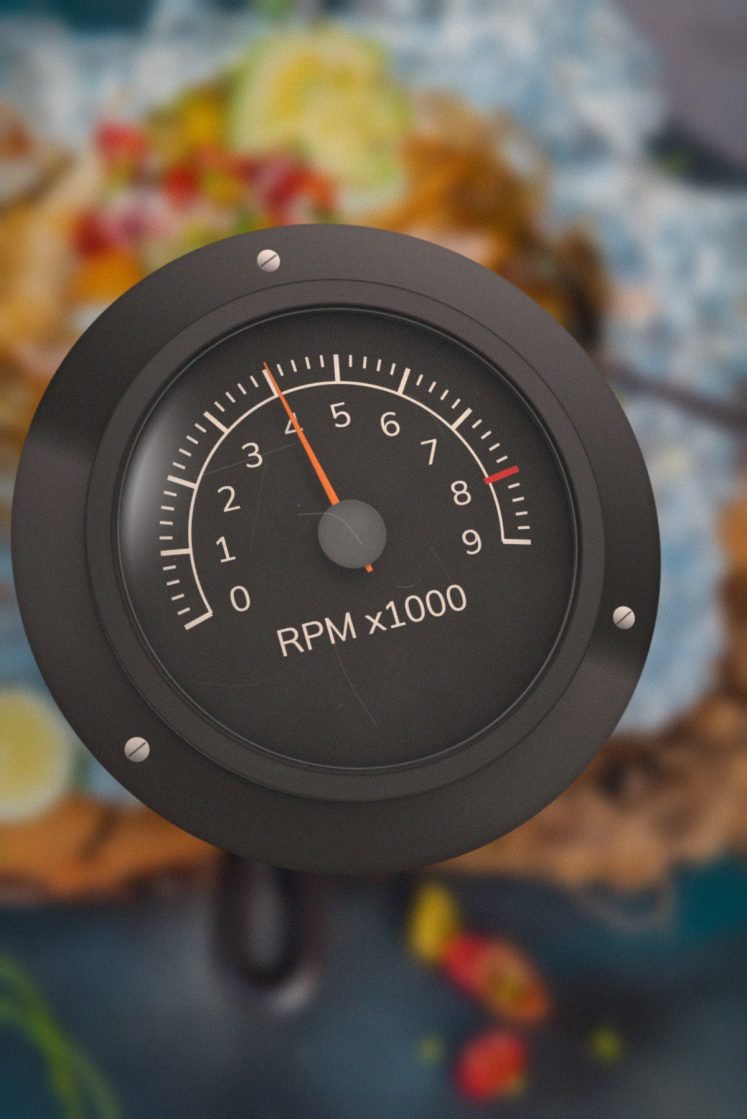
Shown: 4000,rpm
